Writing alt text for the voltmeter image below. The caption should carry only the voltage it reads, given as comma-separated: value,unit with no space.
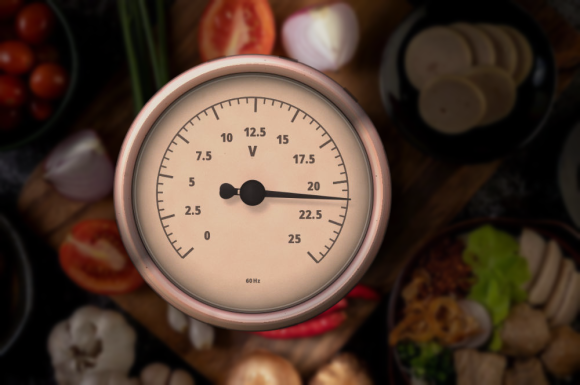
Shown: 21,V
